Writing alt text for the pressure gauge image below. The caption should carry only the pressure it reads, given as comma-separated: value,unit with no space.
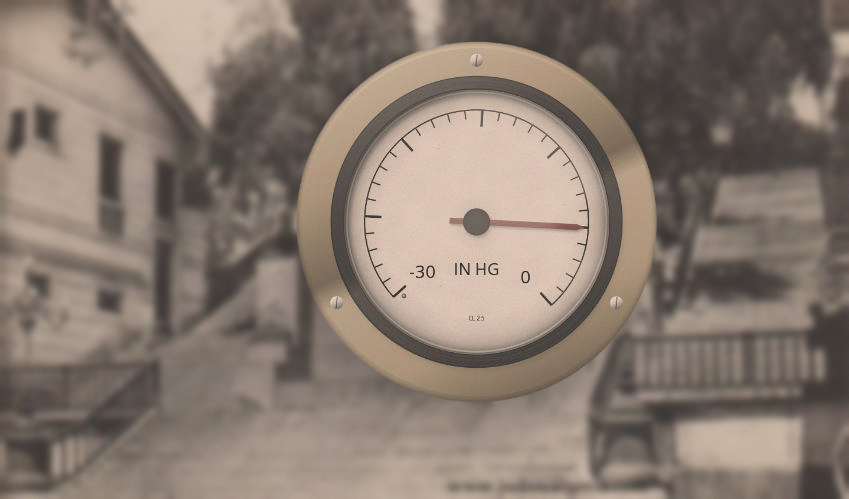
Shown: -5,inHg
